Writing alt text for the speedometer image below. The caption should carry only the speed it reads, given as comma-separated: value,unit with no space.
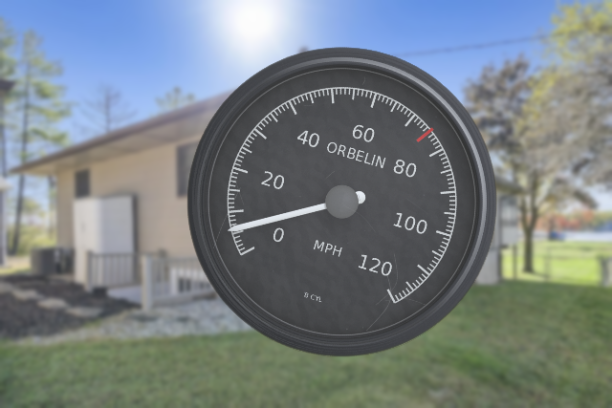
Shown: 6,mph
